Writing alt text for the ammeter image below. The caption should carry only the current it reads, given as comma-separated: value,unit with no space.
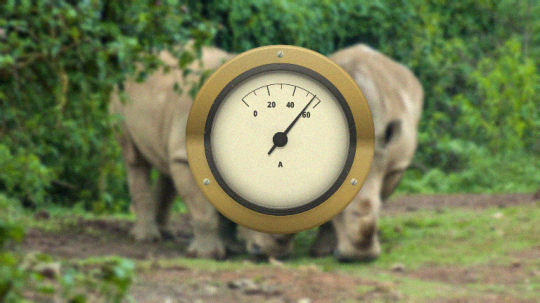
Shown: 55,A
